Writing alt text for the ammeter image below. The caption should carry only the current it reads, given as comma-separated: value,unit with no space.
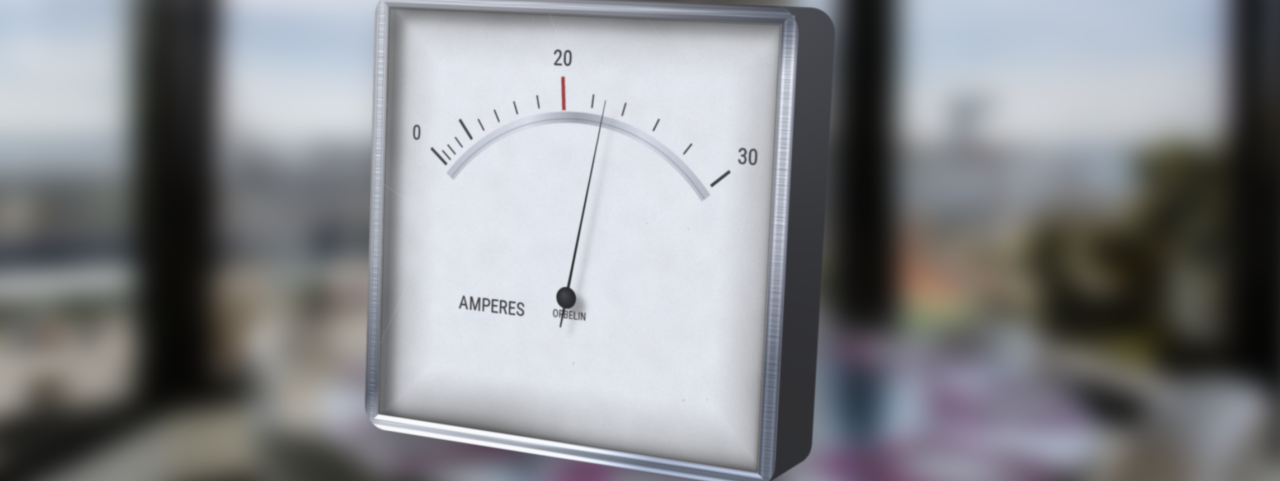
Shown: 23,A
